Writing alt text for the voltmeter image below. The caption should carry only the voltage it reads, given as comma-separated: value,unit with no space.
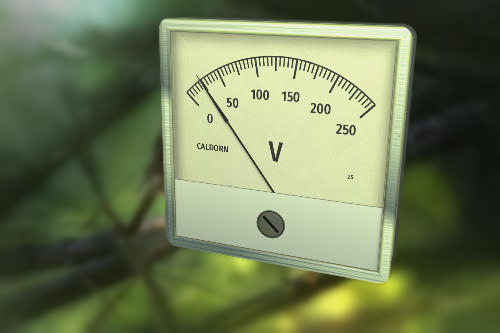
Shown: 25,V
